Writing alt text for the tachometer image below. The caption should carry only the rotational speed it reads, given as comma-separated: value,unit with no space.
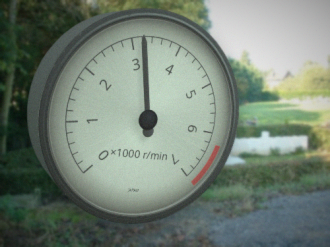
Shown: 3200,rpm
